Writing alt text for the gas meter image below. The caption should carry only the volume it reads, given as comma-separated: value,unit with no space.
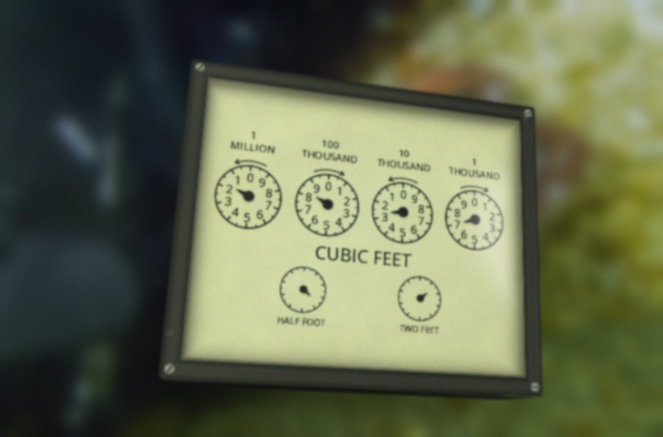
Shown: 182700,ft³
